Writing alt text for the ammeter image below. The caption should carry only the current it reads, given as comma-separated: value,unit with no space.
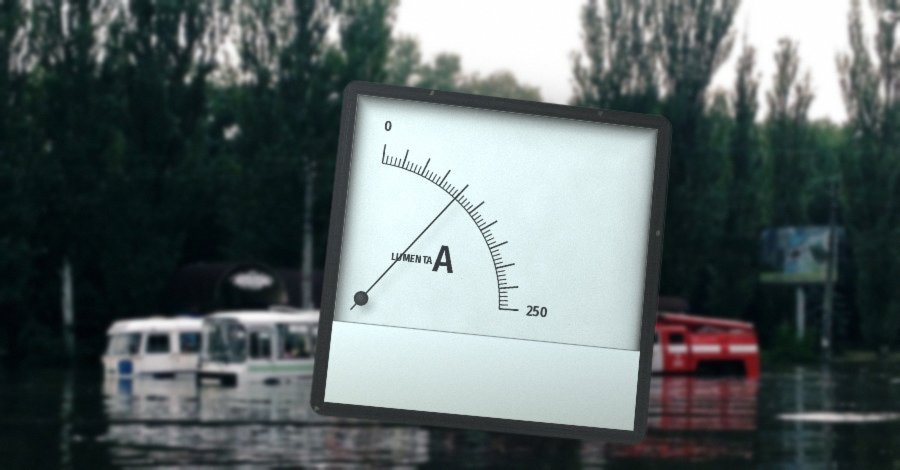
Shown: 100,A
